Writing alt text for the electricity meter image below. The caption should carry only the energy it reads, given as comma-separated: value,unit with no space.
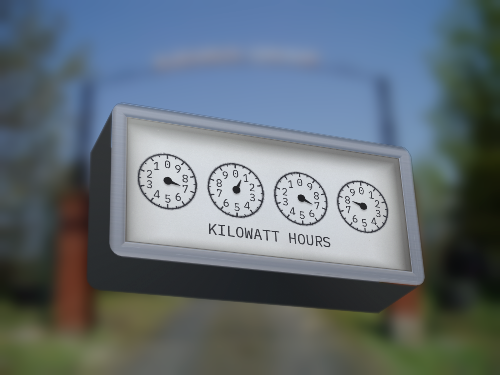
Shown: 7068,kWh
